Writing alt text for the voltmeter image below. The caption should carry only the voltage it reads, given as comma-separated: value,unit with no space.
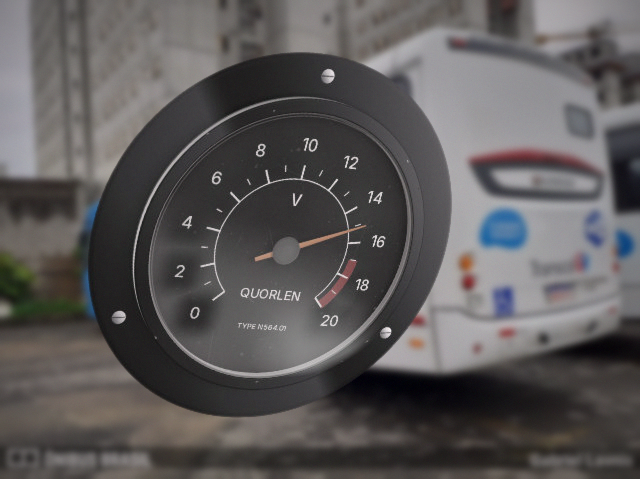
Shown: 15,V
